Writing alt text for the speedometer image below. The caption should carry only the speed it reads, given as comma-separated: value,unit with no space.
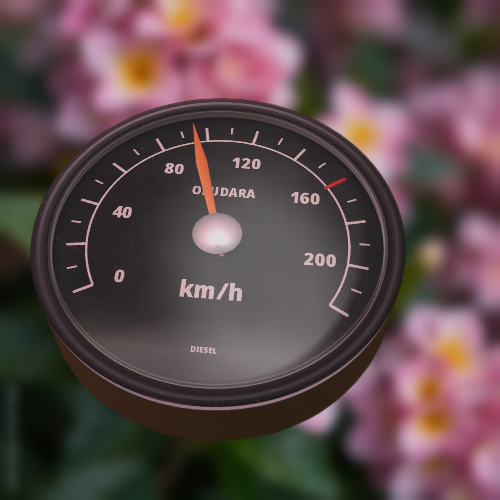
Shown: 95,km/h
